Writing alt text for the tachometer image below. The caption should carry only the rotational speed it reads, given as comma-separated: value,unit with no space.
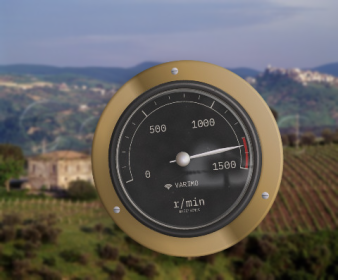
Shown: 1350,rpm
